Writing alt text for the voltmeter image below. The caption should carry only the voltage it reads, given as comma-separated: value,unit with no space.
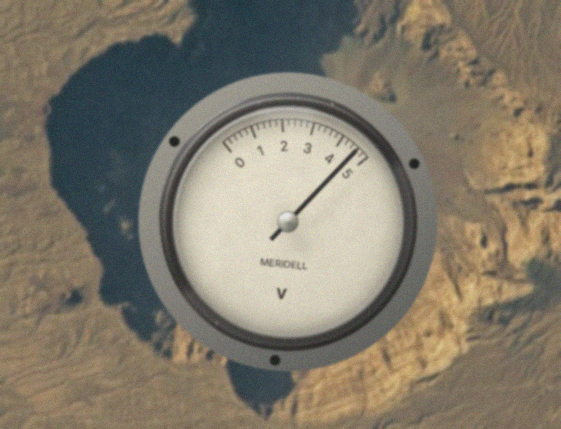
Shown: 4.6,V
